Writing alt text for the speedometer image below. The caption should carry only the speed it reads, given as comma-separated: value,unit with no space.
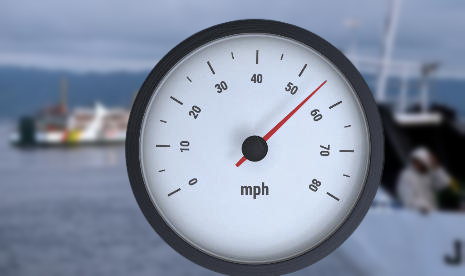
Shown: 55,mph
